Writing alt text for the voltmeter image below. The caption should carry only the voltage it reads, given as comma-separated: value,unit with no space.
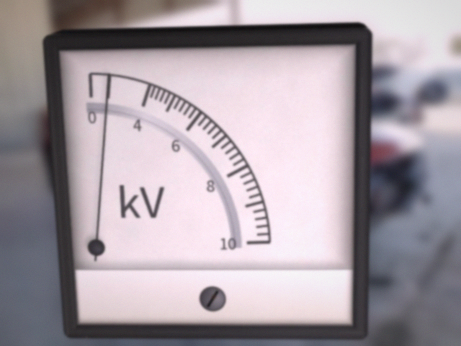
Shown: 2,kV
